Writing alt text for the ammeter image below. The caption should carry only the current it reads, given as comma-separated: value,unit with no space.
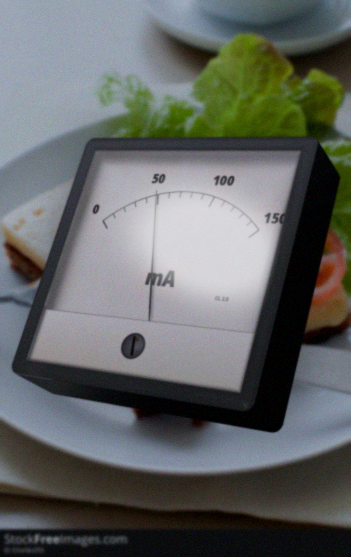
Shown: 50,mA
